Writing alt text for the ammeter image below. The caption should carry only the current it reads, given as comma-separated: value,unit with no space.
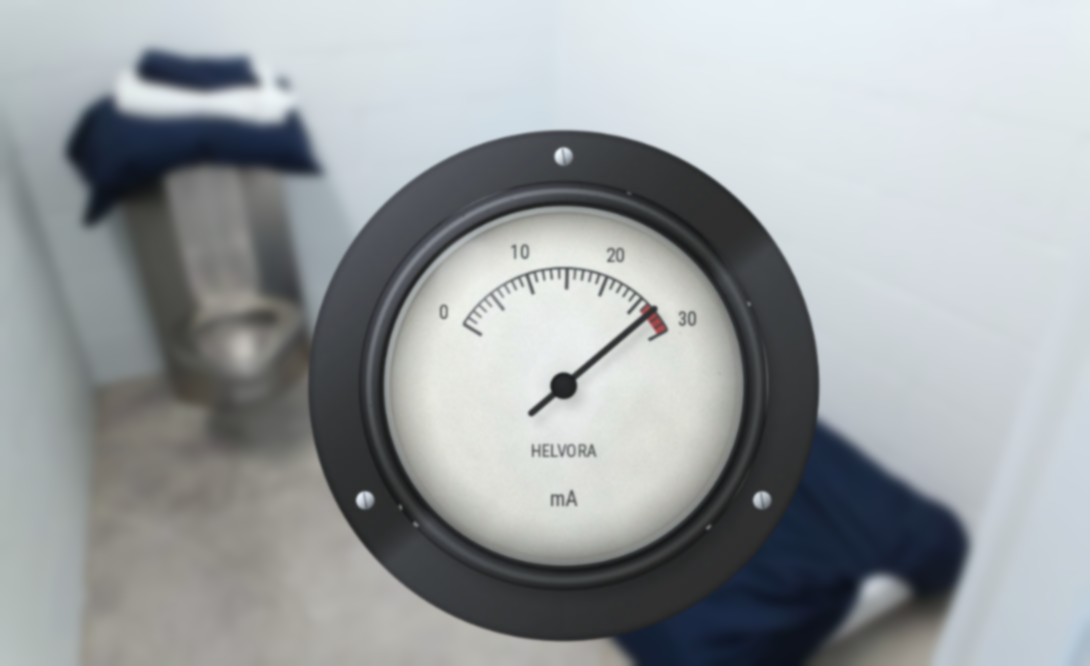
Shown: 27,mA
